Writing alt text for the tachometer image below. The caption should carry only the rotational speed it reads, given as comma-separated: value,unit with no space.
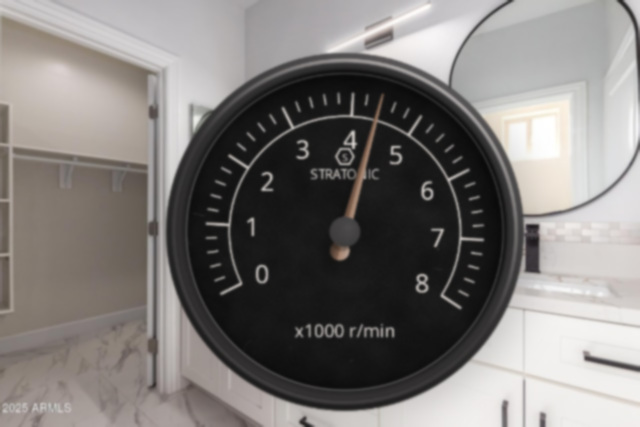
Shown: 4400,rpm
